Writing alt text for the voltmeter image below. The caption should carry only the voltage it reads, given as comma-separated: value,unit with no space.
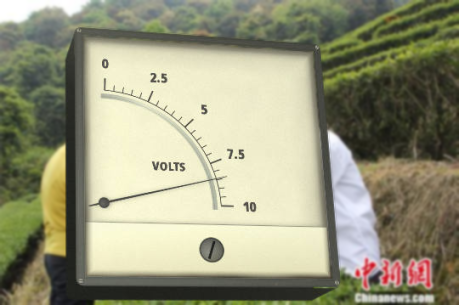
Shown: 8.5,V
